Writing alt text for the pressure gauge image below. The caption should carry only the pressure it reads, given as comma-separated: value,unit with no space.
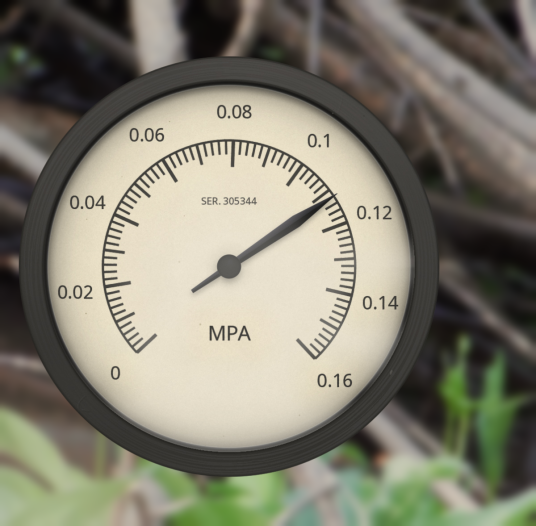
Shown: 0.112,MPa
